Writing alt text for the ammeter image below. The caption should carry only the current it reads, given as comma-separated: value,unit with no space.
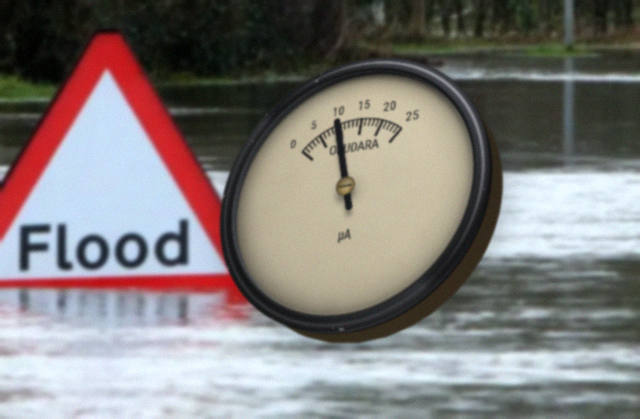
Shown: 10,µA
